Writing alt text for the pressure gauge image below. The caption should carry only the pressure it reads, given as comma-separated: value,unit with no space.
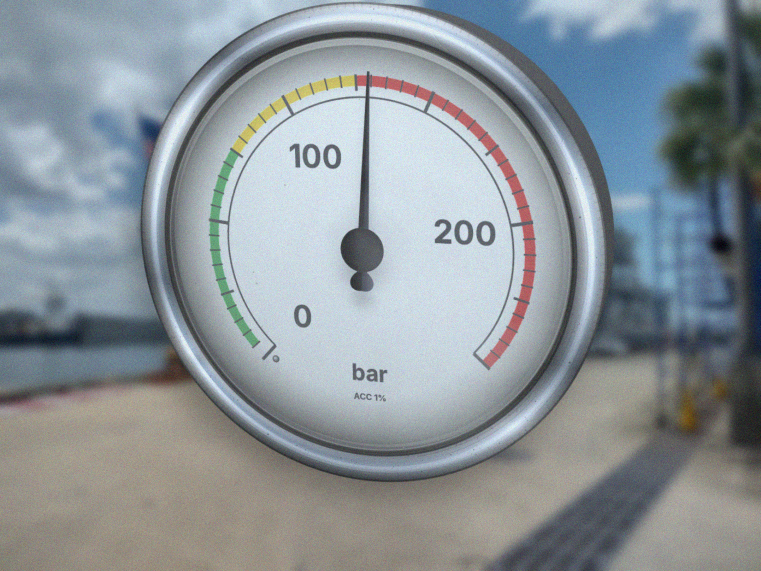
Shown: 130,bar
